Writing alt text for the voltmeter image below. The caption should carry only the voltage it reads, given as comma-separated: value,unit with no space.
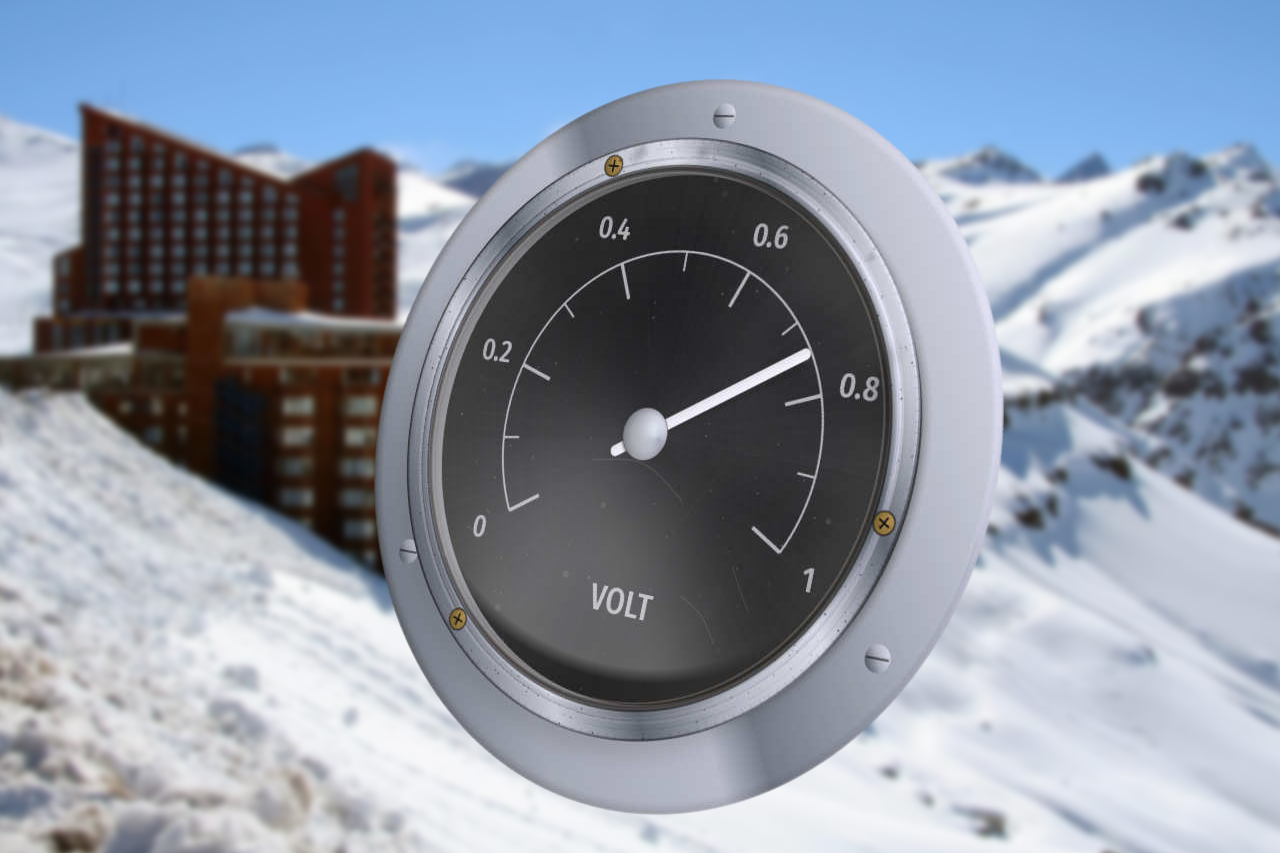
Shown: 0.75,V
